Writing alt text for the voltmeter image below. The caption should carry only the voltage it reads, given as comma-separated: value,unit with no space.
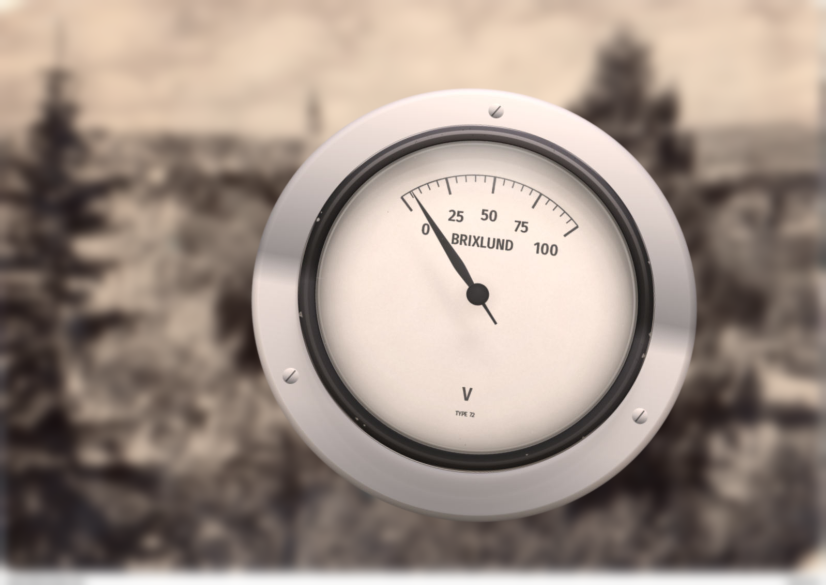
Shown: 5,V
